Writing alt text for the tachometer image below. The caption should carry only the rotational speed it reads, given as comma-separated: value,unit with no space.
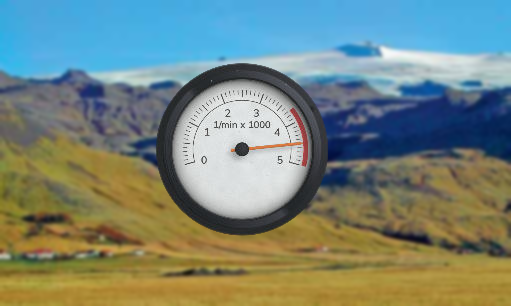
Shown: 4500,rpm
